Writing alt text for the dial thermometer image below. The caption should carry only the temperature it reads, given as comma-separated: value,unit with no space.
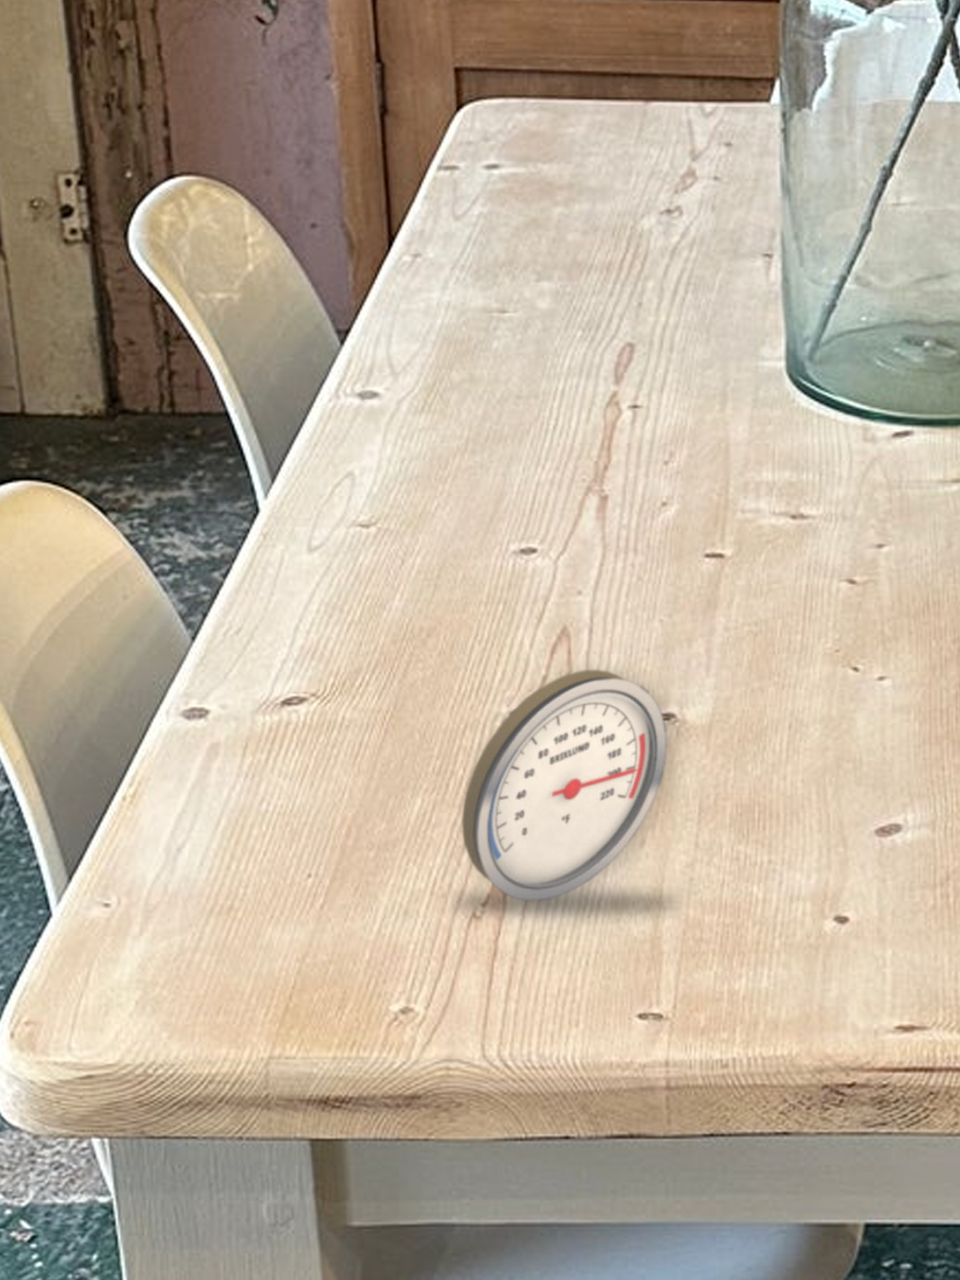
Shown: 200,°F
